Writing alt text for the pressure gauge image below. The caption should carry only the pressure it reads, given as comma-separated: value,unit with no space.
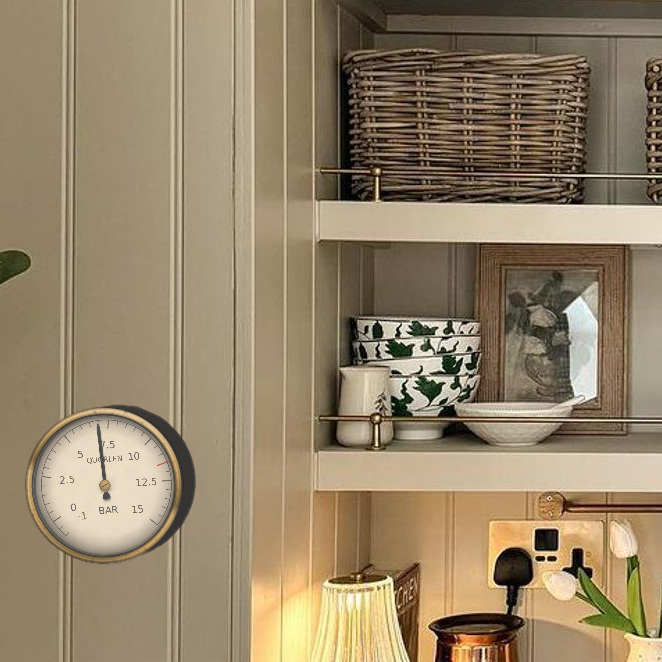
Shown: 7,bar
